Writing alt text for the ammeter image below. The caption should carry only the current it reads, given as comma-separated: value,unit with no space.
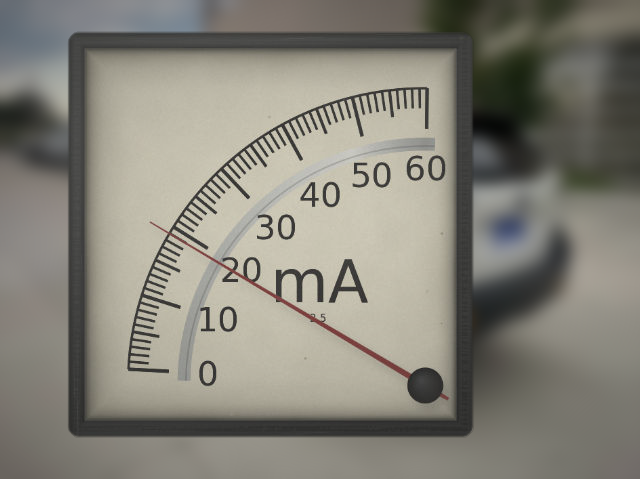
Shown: 19,mA
